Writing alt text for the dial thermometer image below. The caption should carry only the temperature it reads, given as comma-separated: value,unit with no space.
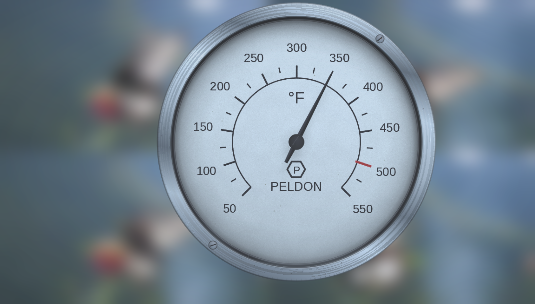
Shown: 350,°F
